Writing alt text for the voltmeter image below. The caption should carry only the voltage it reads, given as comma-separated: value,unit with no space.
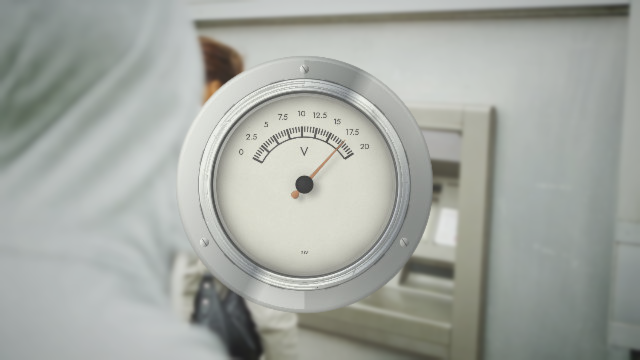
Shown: 17.5,V
